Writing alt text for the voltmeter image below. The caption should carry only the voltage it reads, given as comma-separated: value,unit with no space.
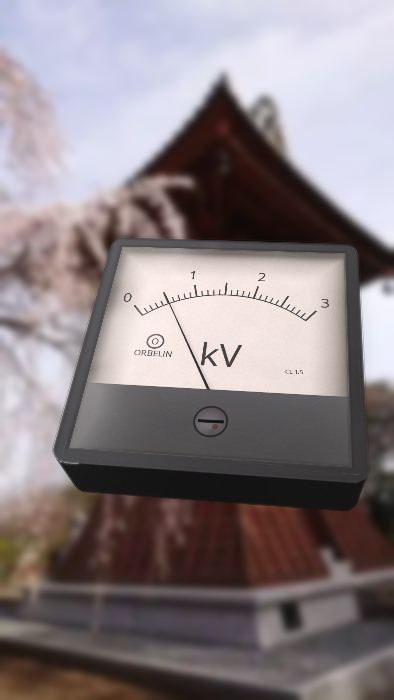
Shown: 0.5,kV
